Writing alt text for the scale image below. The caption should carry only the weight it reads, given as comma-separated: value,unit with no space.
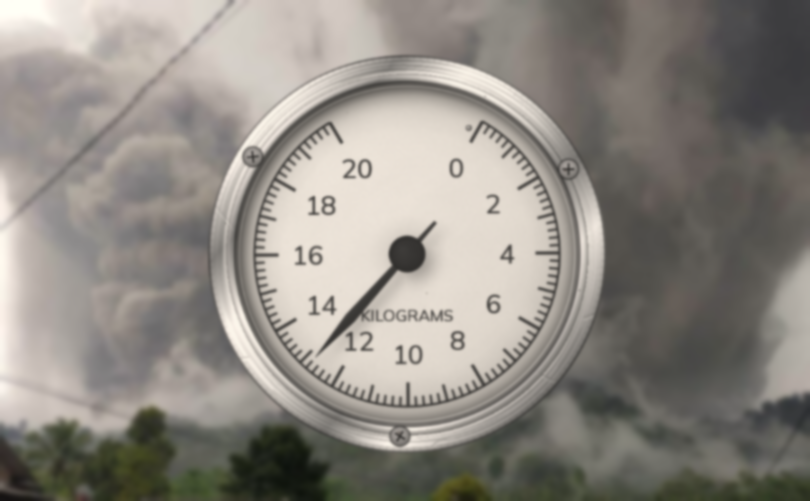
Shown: 12.8,kg
